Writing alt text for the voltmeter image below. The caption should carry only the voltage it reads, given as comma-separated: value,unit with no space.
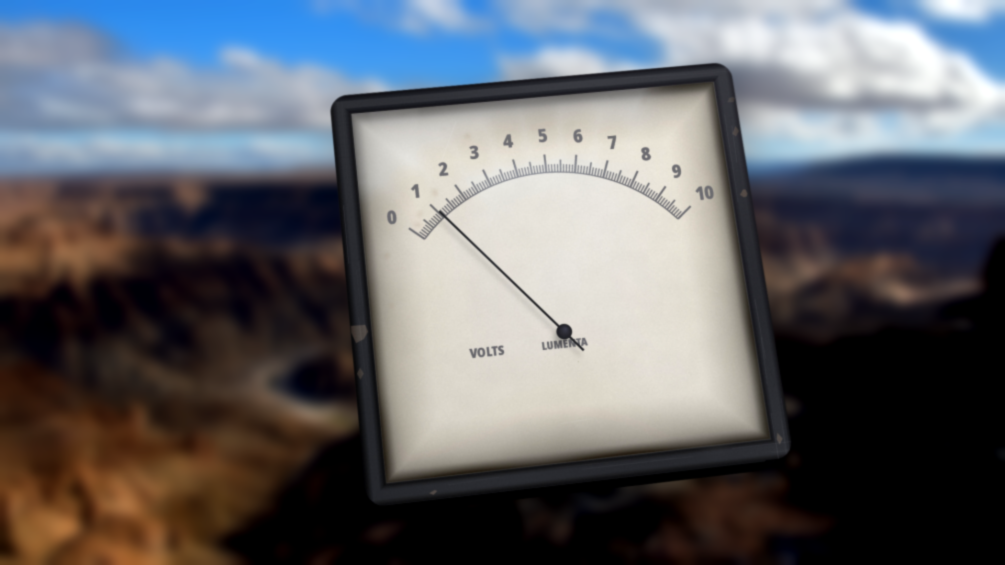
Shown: 1,V
